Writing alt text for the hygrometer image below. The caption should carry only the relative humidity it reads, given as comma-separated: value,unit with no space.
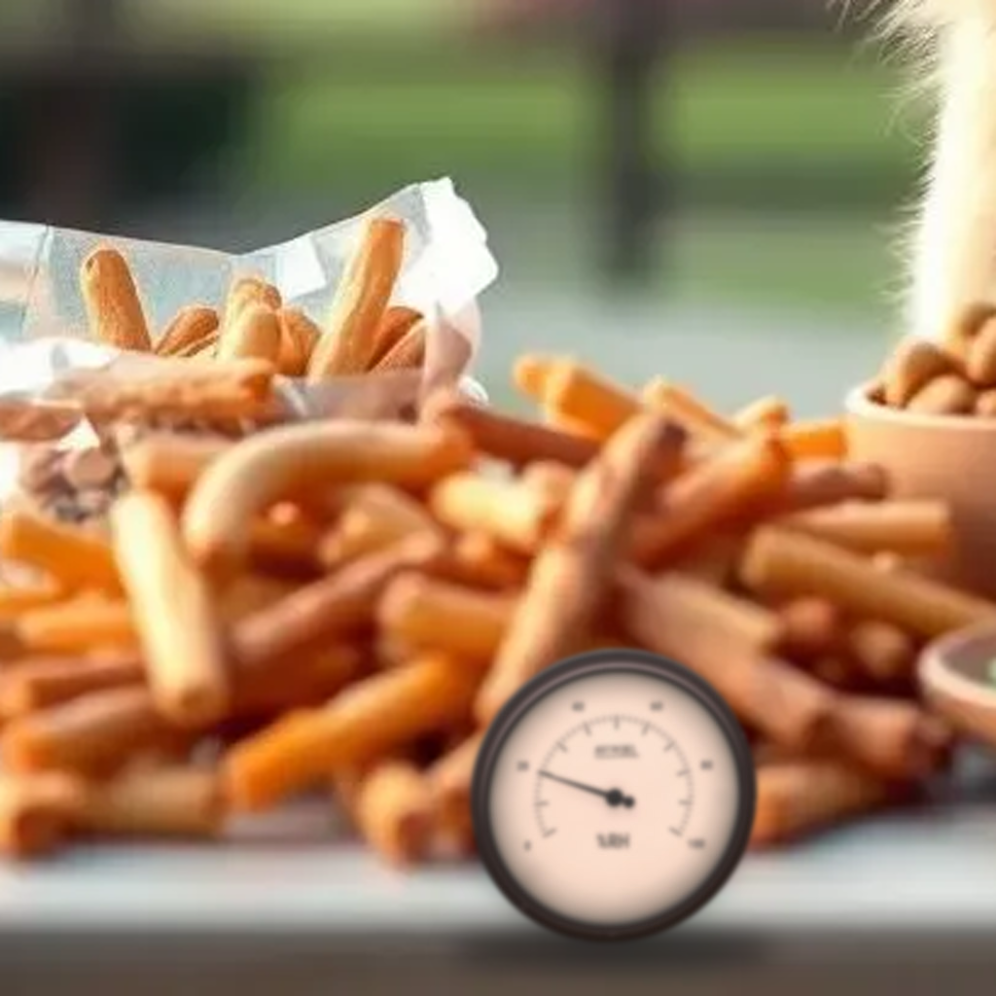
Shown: 20,%
